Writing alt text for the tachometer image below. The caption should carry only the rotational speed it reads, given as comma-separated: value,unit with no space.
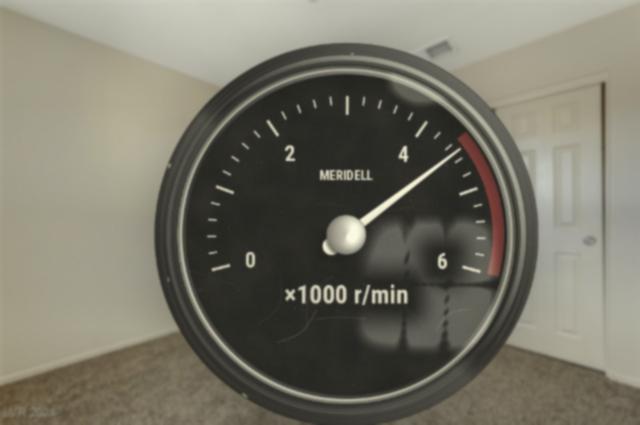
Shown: 4500,rpm
